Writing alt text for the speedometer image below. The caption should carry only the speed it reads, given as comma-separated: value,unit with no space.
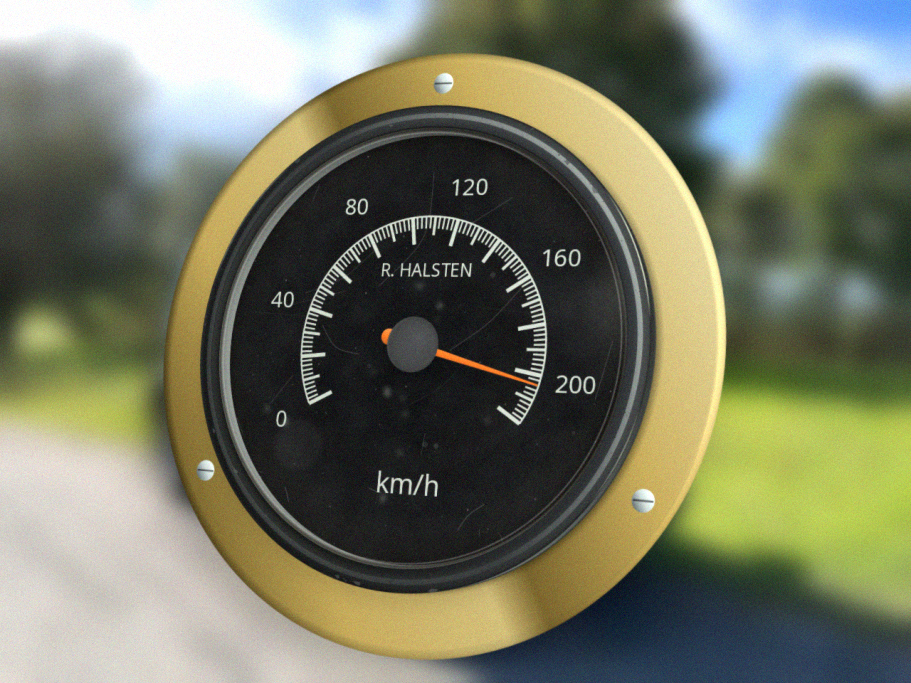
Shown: 204,km/h
